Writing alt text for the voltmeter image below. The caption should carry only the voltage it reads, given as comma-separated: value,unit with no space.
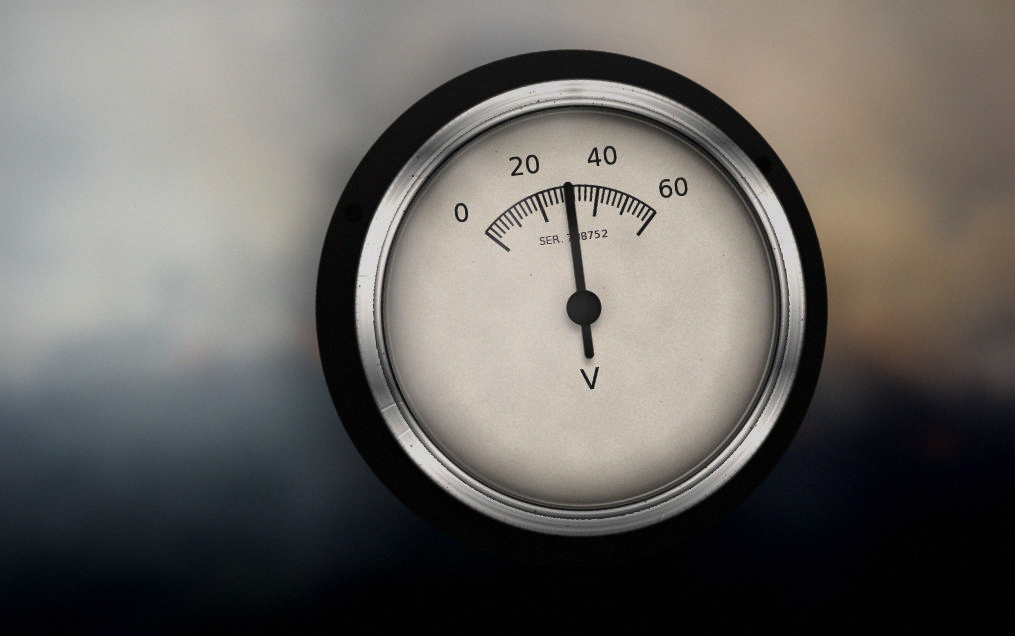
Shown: 30,V
